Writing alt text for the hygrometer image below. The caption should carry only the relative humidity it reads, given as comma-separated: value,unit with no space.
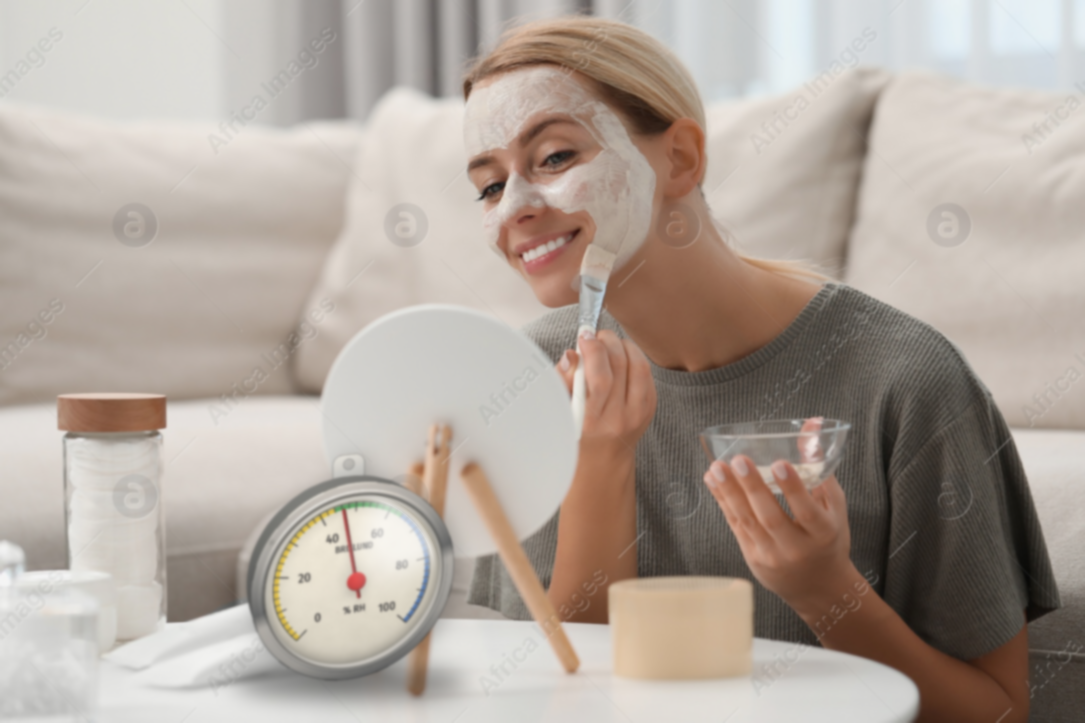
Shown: 46,%
